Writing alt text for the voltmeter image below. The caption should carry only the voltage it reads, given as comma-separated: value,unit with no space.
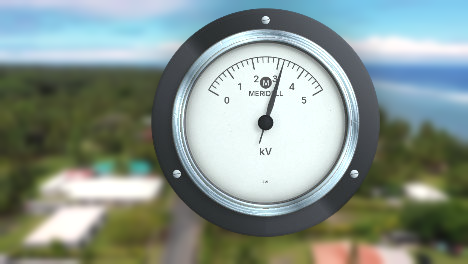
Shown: 3.2,kV
